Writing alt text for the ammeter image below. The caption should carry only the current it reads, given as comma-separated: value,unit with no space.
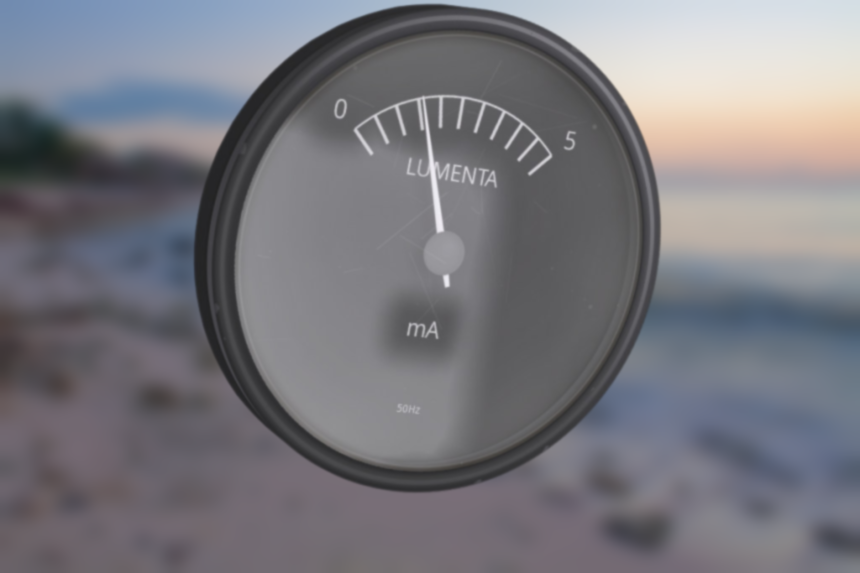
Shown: 1.5,mA
